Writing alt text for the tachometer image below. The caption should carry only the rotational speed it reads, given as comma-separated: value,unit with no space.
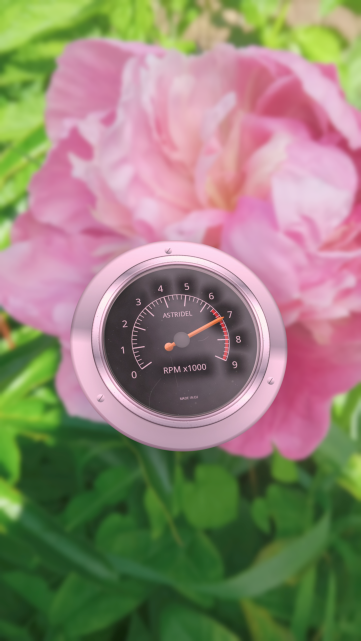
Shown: 7000,rpm
